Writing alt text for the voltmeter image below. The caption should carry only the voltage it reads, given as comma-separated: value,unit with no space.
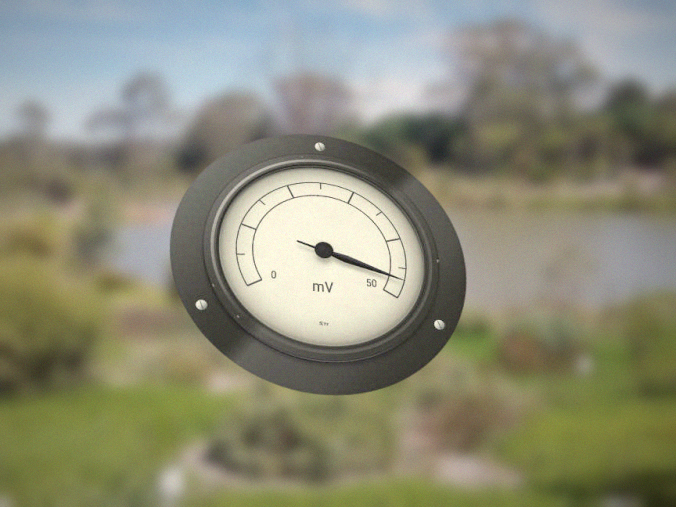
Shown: 47.5,mV
